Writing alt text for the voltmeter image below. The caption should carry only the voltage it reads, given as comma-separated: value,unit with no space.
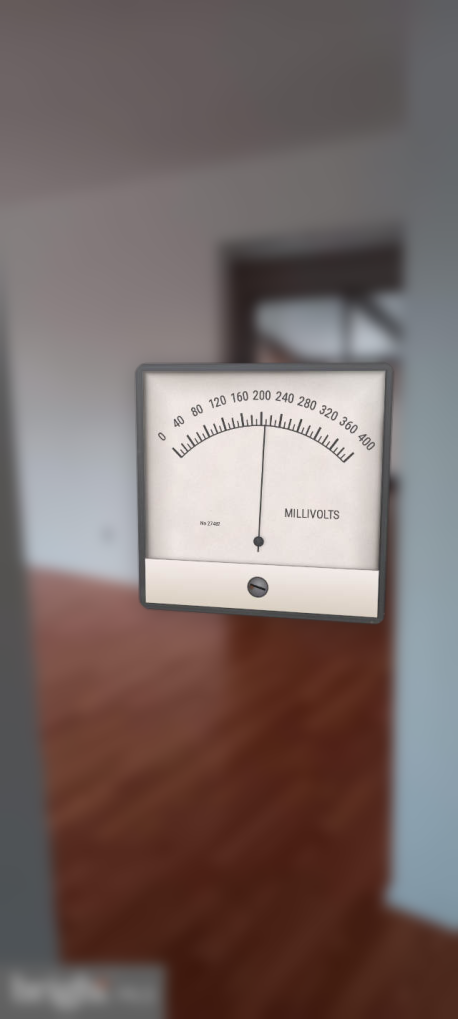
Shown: 210,mV
